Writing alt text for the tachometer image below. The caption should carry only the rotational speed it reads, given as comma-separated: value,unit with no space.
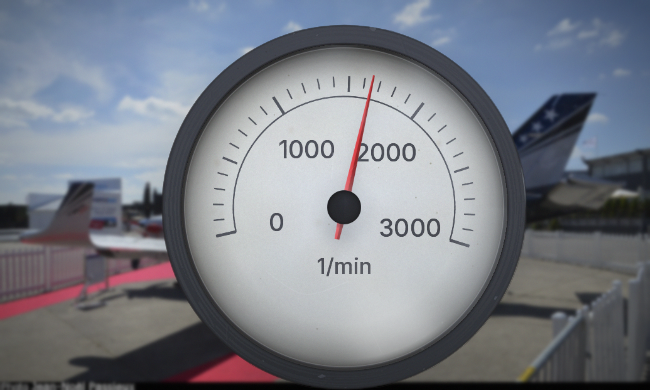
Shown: 1650,rpm
